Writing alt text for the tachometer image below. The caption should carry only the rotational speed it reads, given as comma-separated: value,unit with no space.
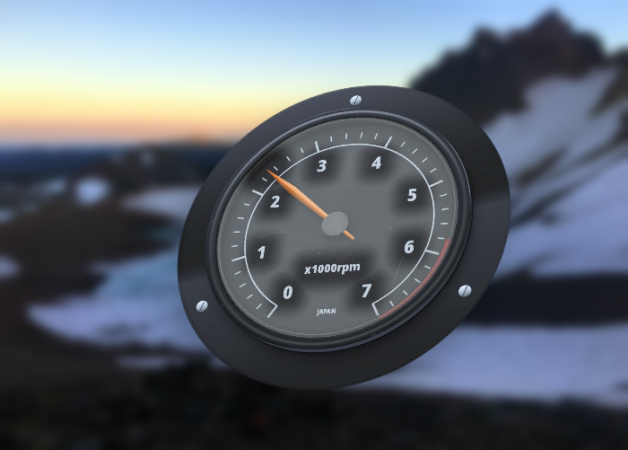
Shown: 2300,rpm
